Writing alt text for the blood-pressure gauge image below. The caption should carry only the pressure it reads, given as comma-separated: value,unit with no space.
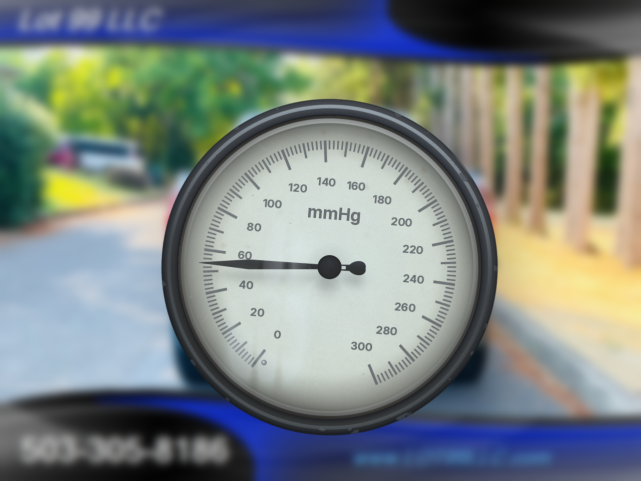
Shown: 54,mmHg
